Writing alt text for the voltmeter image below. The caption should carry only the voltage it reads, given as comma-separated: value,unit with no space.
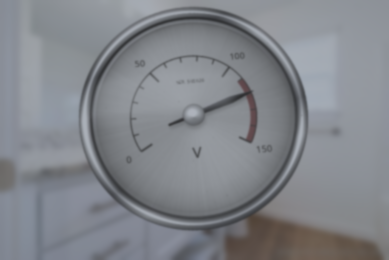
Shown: 120,V
